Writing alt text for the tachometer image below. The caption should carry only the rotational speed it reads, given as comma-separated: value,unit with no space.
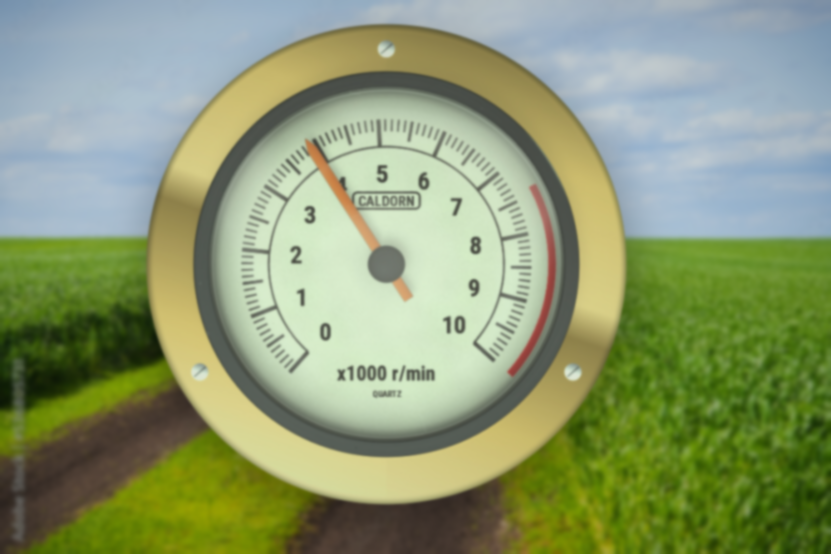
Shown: 3900,rpm
